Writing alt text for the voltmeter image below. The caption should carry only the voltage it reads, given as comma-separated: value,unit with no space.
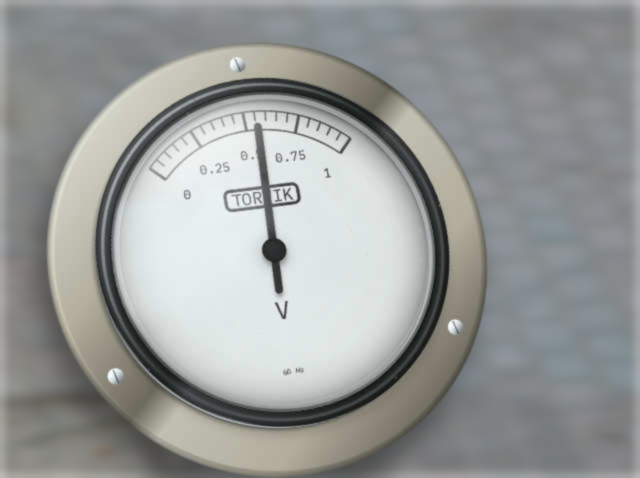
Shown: 0.55,V
